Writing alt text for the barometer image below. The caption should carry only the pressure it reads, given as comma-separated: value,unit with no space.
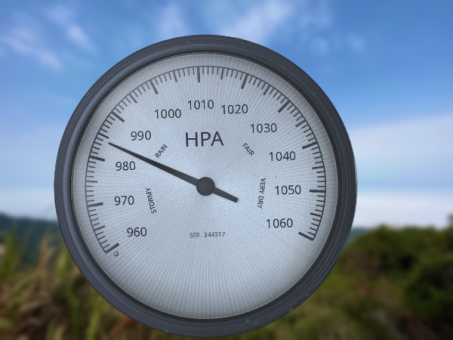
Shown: 984,hPa
